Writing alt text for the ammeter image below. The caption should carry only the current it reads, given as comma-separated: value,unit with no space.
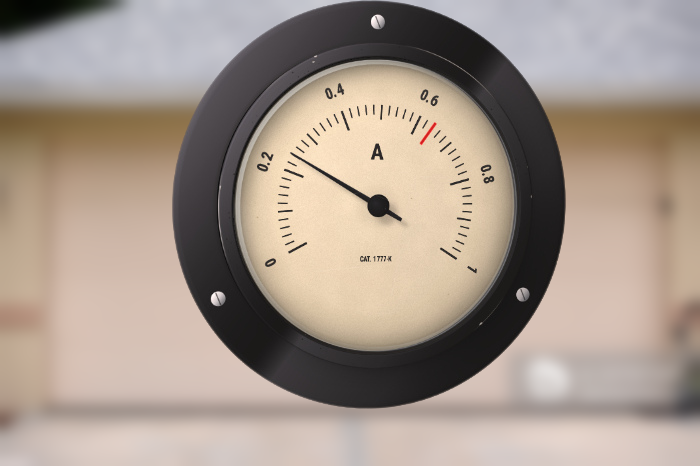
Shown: 0.24,A
